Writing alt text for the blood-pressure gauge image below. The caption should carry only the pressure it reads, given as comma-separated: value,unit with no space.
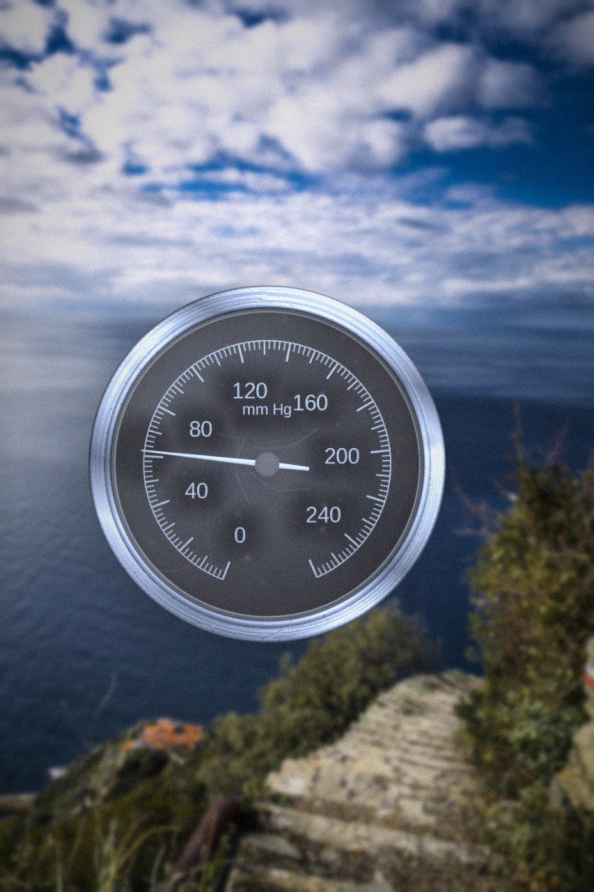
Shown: 62,mmHg
